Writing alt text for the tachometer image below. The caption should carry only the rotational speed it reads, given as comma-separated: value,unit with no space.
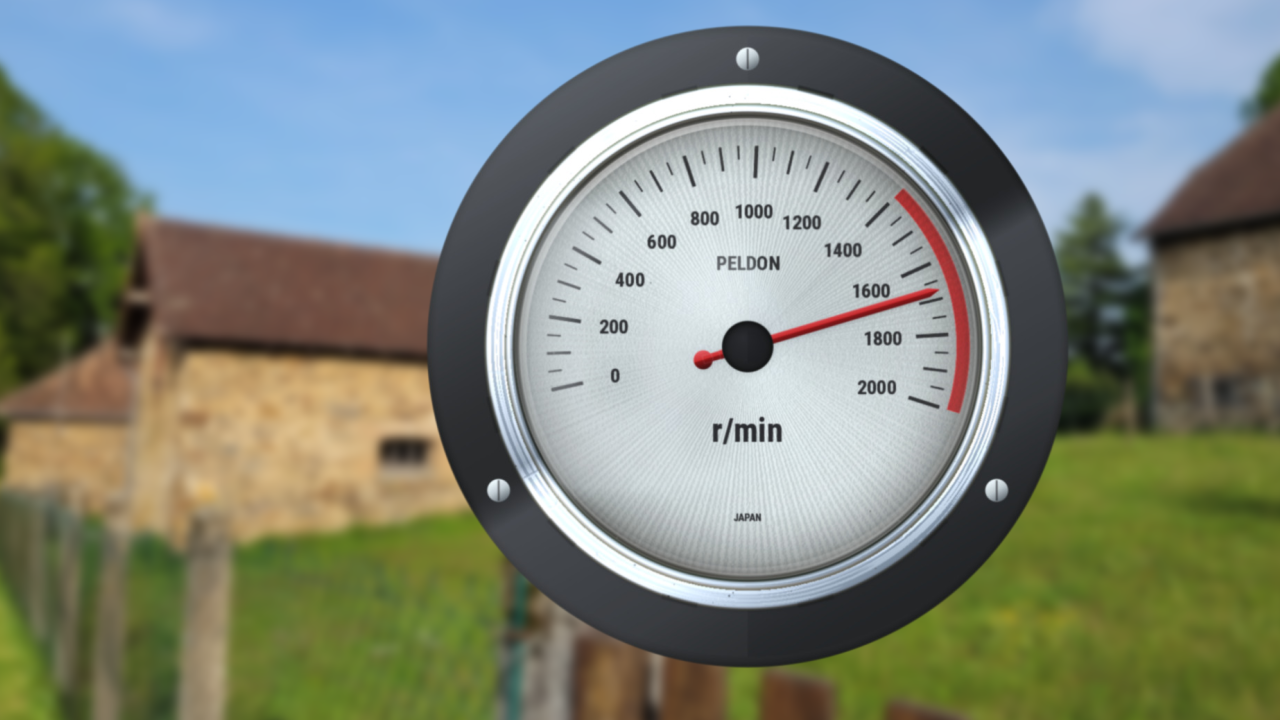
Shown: 1675,rpm
